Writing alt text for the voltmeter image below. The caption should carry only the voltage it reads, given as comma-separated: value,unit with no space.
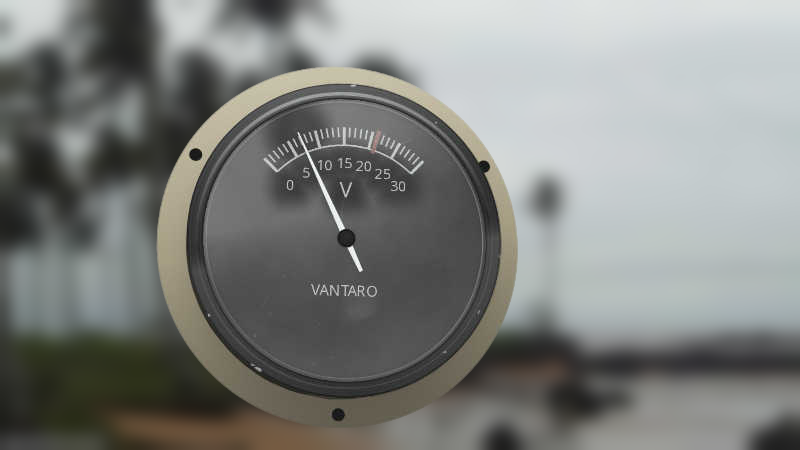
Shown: 7,V
